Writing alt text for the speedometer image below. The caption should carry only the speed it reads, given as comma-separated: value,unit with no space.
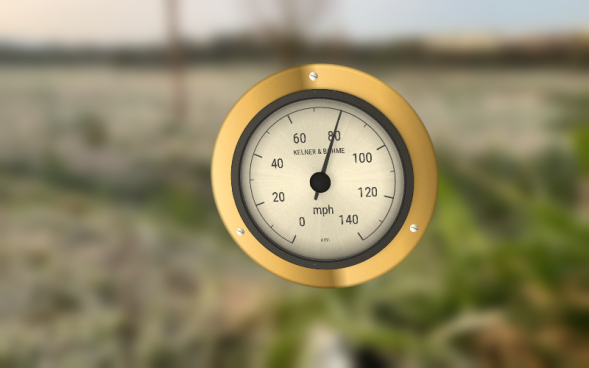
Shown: 80,mph
